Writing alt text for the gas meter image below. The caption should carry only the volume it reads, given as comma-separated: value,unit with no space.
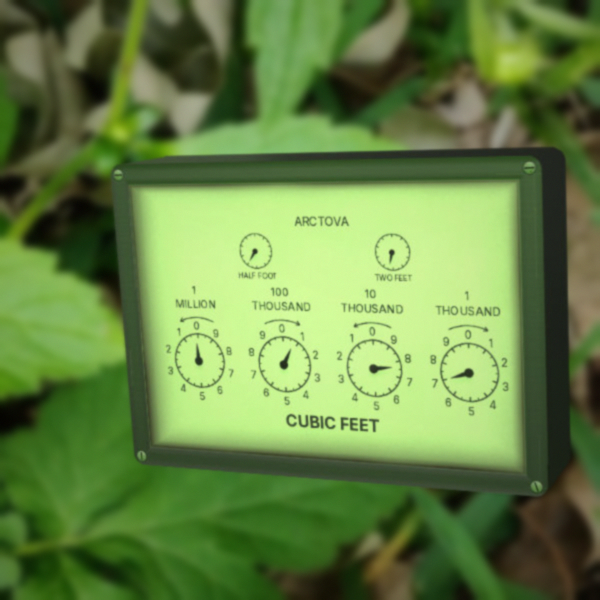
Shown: 7700,ft³
